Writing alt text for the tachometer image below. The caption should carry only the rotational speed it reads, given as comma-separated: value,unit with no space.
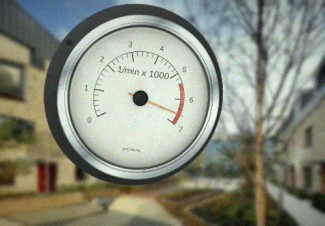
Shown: 6600,rpm
